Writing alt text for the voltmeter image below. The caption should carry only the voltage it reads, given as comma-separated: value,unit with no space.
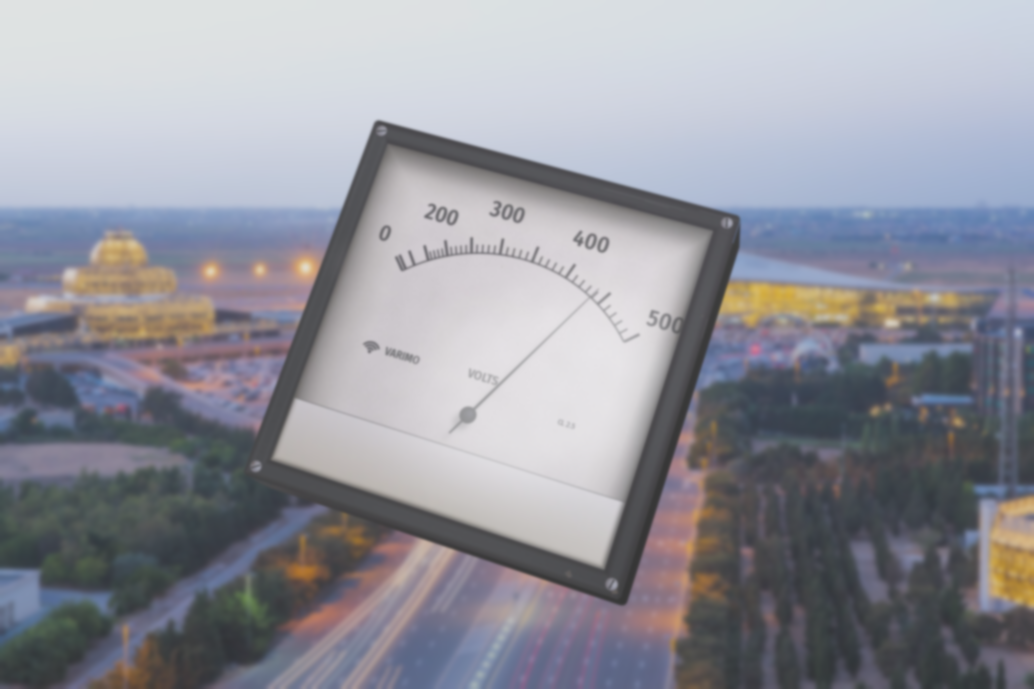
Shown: 440,V
